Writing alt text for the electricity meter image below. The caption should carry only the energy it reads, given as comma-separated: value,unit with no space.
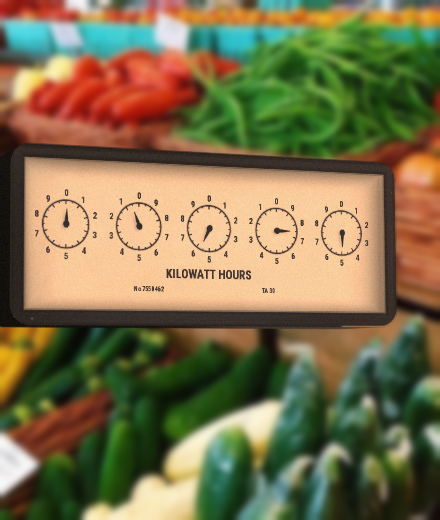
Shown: 575,kWh
